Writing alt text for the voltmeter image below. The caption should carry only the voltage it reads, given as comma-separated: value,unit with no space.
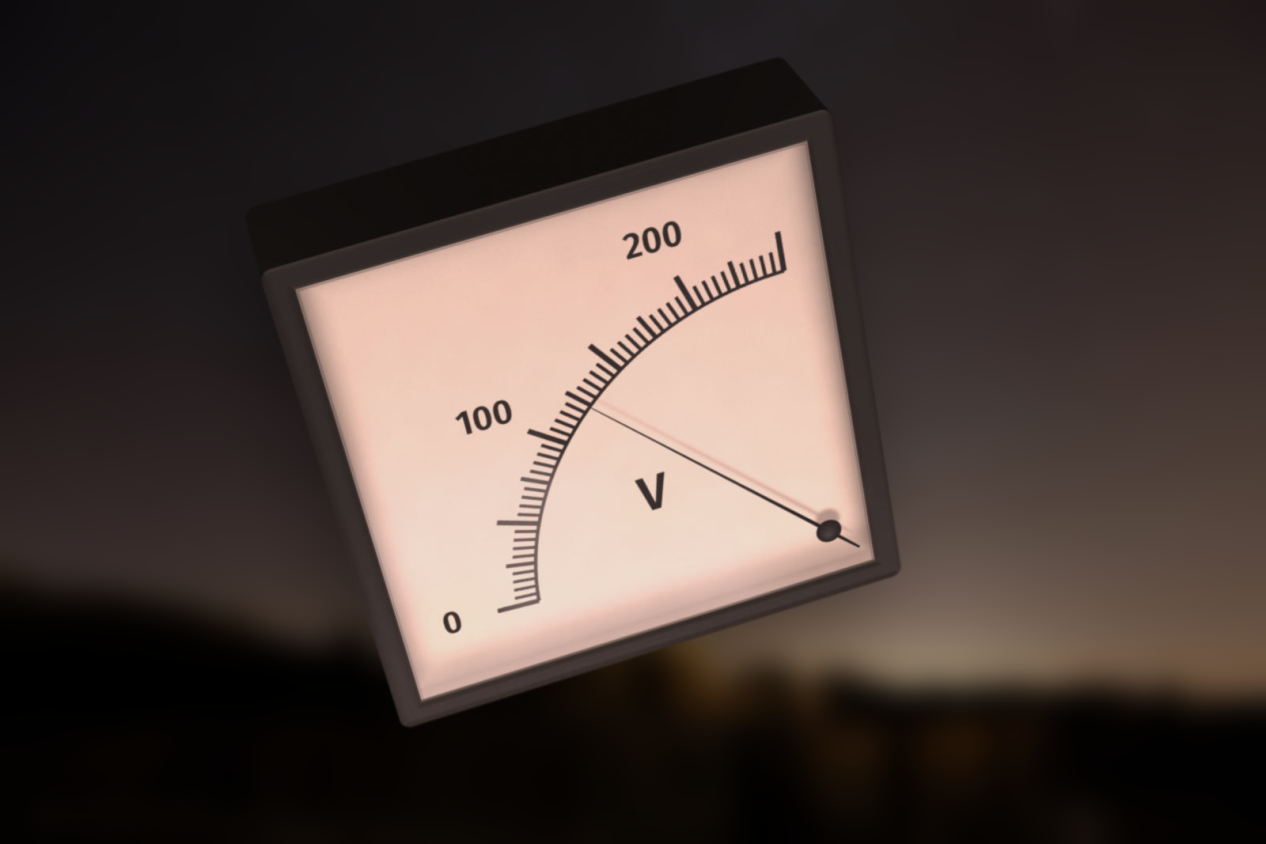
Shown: 125,V
